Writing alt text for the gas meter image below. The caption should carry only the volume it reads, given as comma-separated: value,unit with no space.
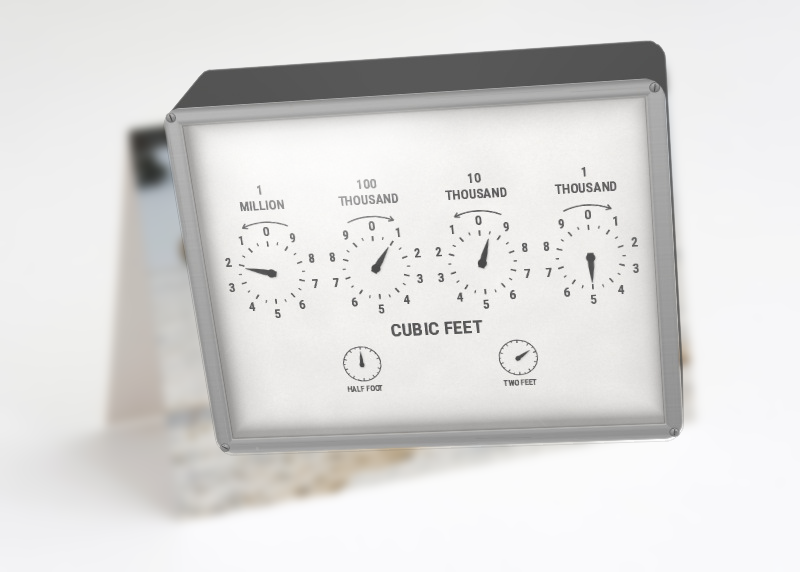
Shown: 209500,ft³
